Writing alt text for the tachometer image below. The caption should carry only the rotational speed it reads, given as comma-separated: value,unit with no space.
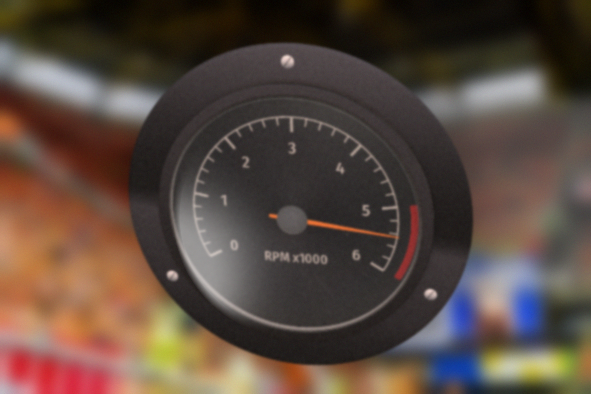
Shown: 5400,rpm
